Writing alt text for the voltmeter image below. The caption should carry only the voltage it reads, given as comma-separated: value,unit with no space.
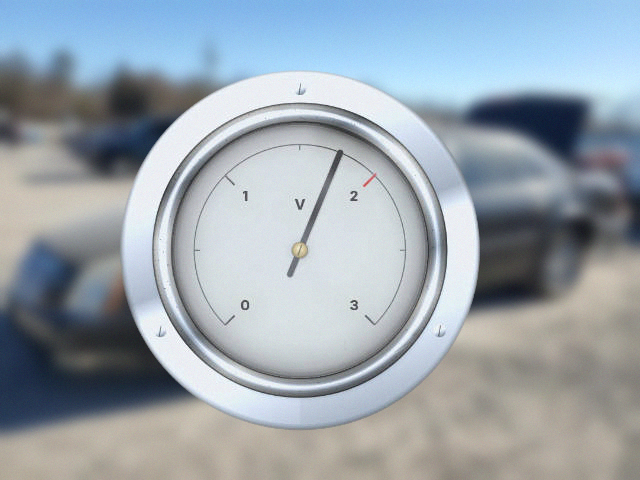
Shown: 1.75,V
